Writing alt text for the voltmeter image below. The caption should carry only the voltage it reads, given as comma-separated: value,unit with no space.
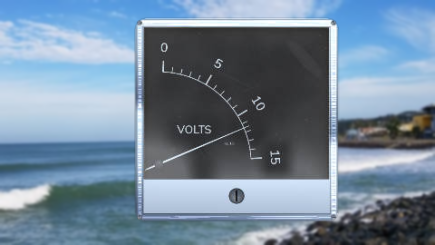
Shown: 11.5,V
